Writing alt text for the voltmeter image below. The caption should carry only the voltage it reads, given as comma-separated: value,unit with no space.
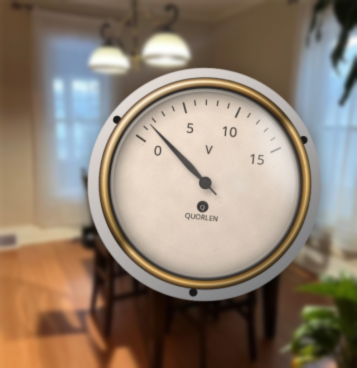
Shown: 1.5,V
